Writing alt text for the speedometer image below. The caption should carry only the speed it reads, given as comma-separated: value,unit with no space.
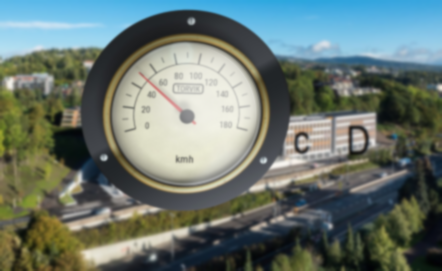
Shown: 50,km/h
